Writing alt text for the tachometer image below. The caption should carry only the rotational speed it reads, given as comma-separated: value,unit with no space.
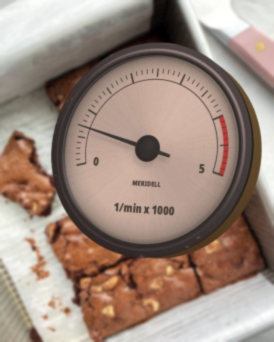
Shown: 700,rpm
